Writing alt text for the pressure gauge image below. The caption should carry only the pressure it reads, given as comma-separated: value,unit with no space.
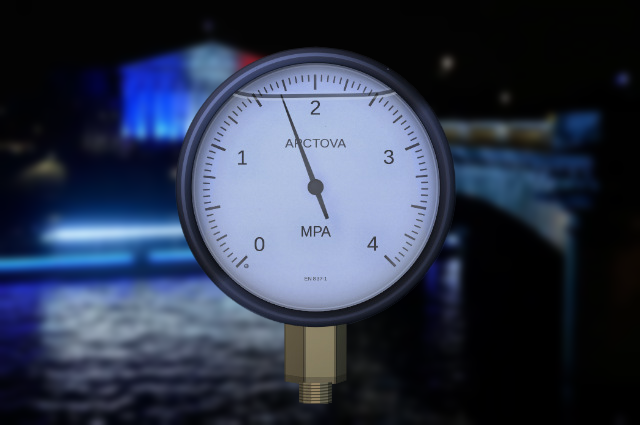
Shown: 1.7,MPa
